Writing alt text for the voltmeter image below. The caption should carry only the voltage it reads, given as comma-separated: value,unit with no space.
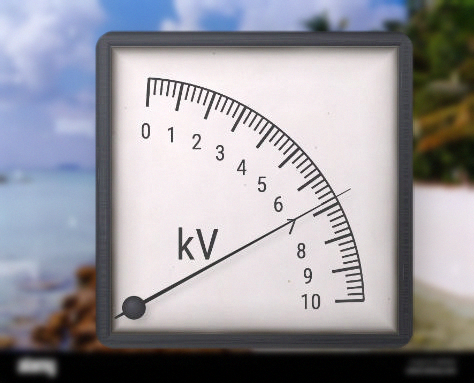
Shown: 6.8,kV
